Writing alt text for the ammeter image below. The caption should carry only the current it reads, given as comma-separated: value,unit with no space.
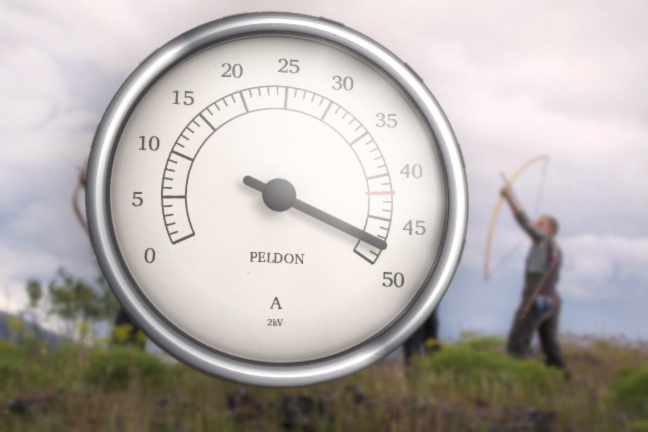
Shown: 48,A
